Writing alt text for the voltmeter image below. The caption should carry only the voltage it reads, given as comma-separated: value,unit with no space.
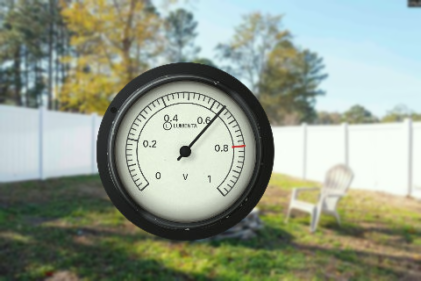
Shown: 0.64,V
